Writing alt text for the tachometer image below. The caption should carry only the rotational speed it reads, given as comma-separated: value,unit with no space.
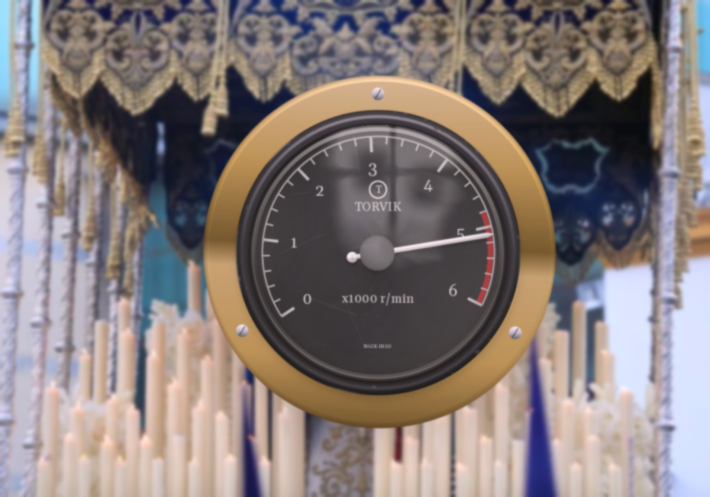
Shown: 5100,rpm
